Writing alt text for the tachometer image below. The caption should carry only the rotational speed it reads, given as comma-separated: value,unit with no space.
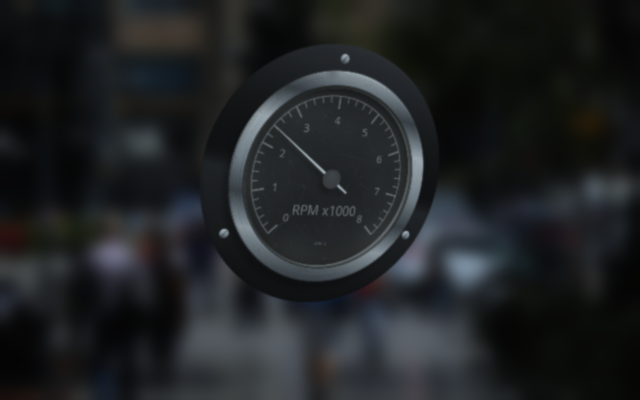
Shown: 2400,rpm
